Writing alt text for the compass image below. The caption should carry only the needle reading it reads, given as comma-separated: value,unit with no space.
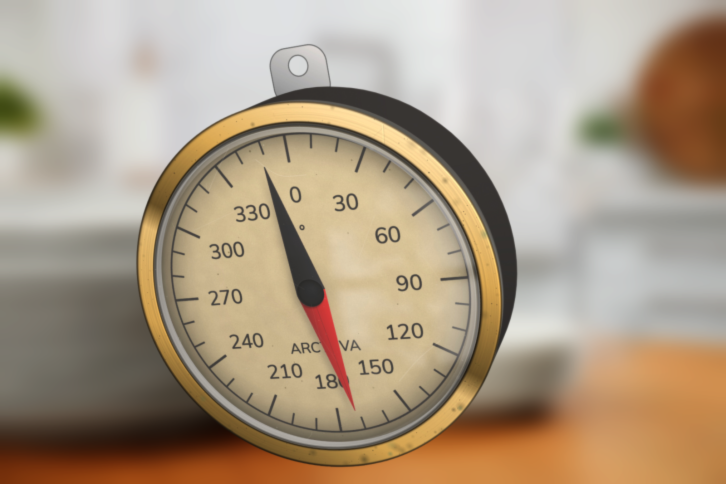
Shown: 170,°
